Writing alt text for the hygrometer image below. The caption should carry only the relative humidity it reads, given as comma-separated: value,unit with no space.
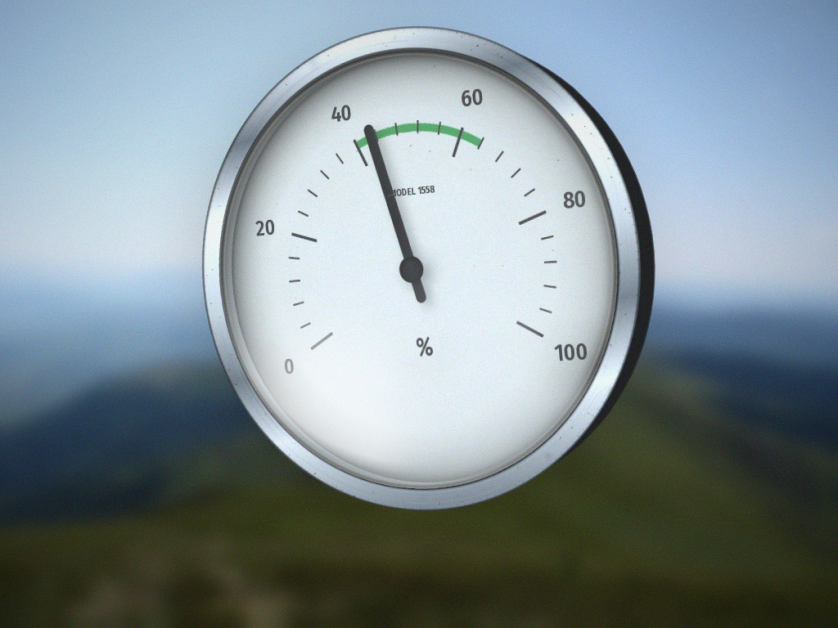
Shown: 44,%
